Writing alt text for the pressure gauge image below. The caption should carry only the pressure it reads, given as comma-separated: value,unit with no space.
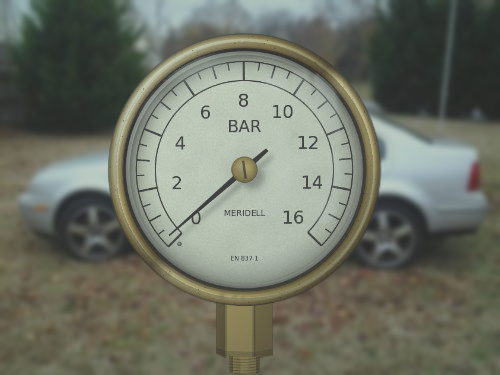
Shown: 0.25,bar
